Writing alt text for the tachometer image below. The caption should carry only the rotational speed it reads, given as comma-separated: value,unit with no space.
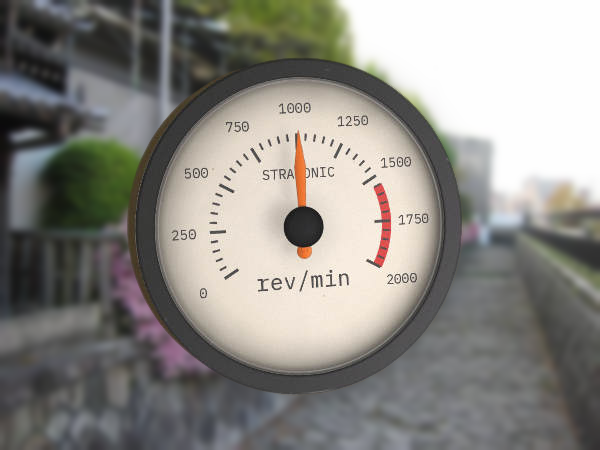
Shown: 1000,rpm
